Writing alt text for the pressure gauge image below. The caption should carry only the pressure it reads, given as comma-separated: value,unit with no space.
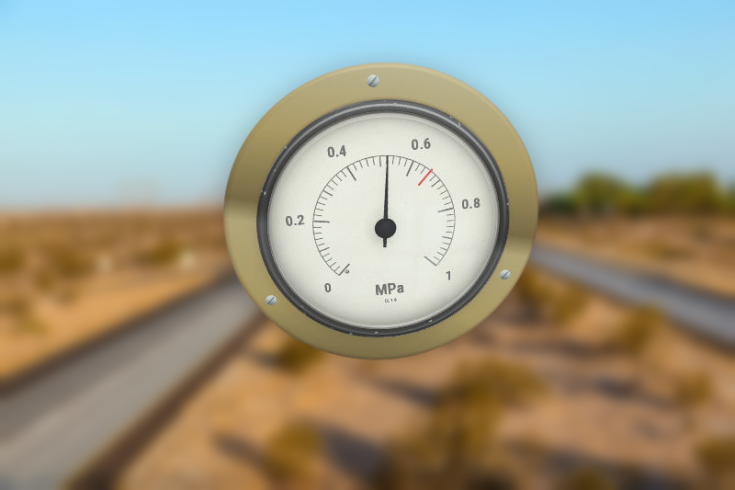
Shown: 0.52,MPa
